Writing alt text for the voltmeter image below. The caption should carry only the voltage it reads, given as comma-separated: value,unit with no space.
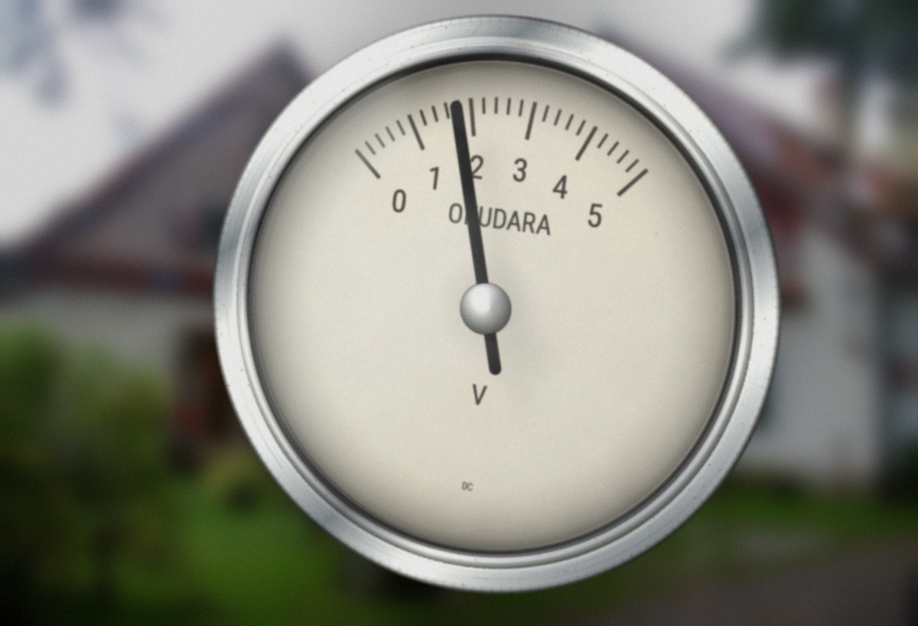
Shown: 1.8,V
